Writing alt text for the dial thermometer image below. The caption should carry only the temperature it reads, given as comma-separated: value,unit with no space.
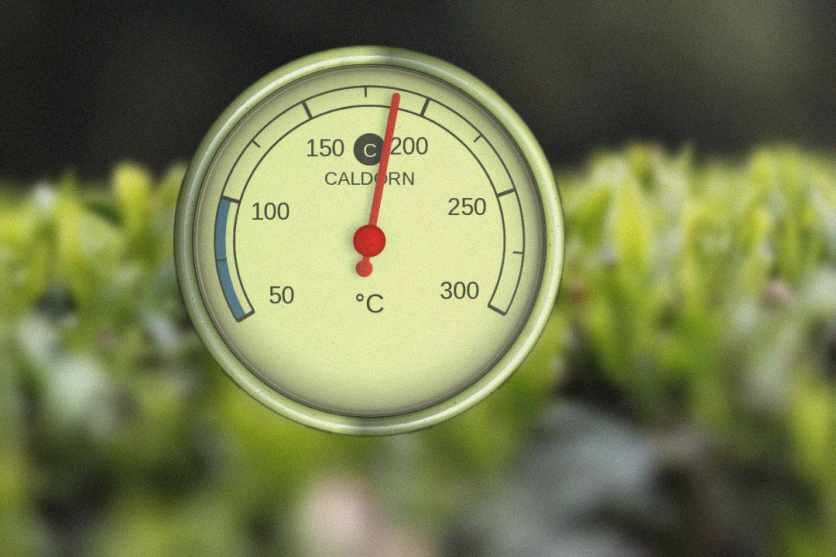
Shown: 187.5,°C
